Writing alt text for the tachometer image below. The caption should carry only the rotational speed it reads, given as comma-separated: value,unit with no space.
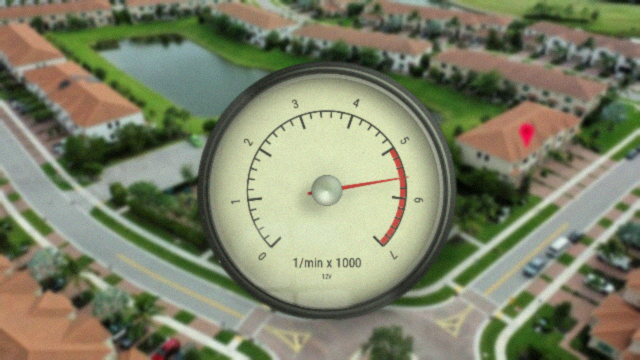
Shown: 5600,rpm
